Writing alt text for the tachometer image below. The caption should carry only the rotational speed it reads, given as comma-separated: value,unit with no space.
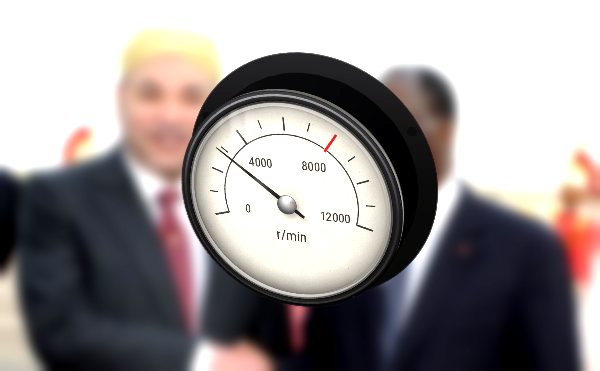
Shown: 3000,rpm
